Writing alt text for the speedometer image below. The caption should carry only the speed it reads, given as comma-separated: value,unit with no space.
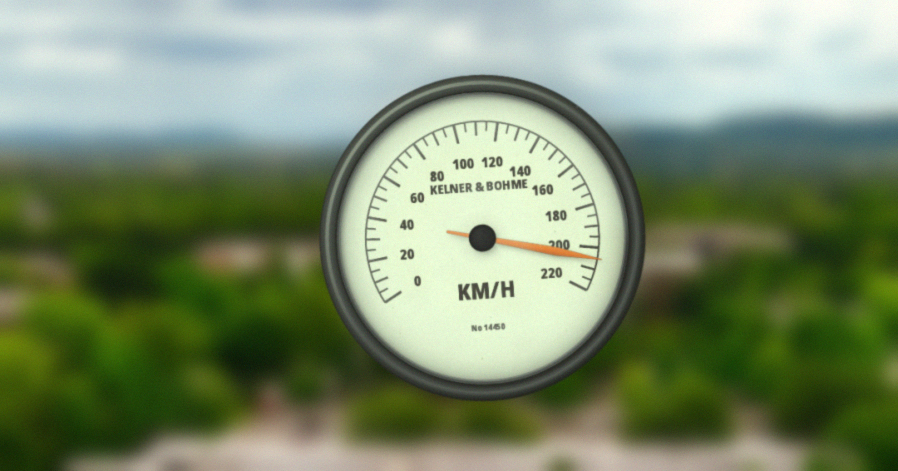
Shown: 205,km/h
